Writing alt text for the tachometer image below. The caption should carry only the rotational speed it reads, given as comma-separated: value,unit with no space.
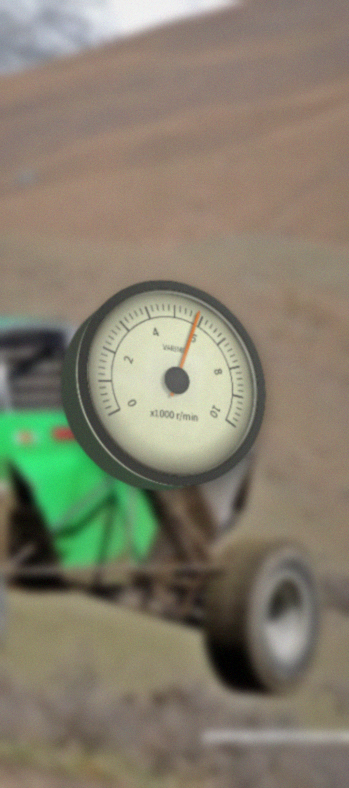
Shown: 5800,rpm
